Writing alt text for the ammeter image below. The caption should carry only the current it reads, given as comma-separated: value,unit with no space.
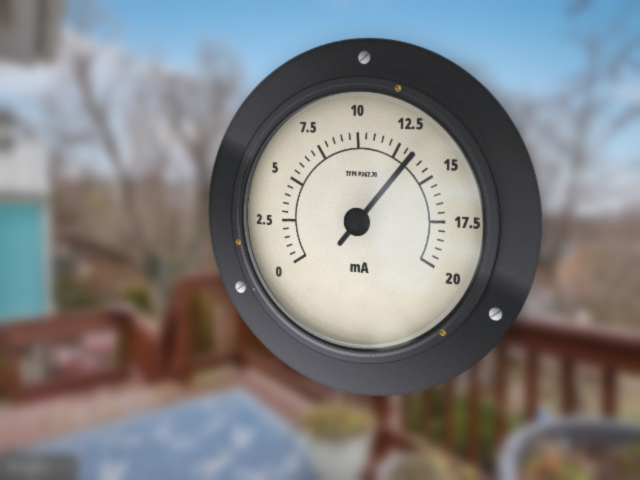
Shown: 13.5,mA
